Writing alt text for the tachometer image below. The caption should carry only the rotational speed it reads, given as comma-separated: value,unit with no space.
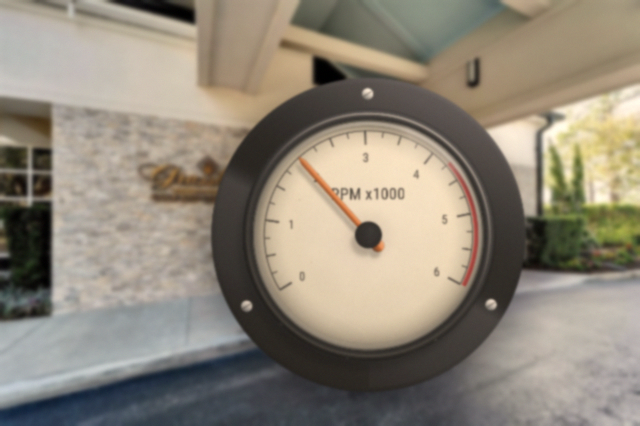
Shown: 2000,rpm
